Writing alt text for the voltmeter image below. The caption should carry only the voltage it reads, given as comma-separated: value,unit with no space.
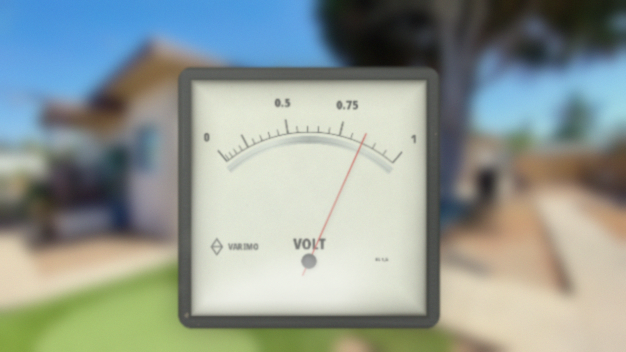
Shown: 0.85,V
